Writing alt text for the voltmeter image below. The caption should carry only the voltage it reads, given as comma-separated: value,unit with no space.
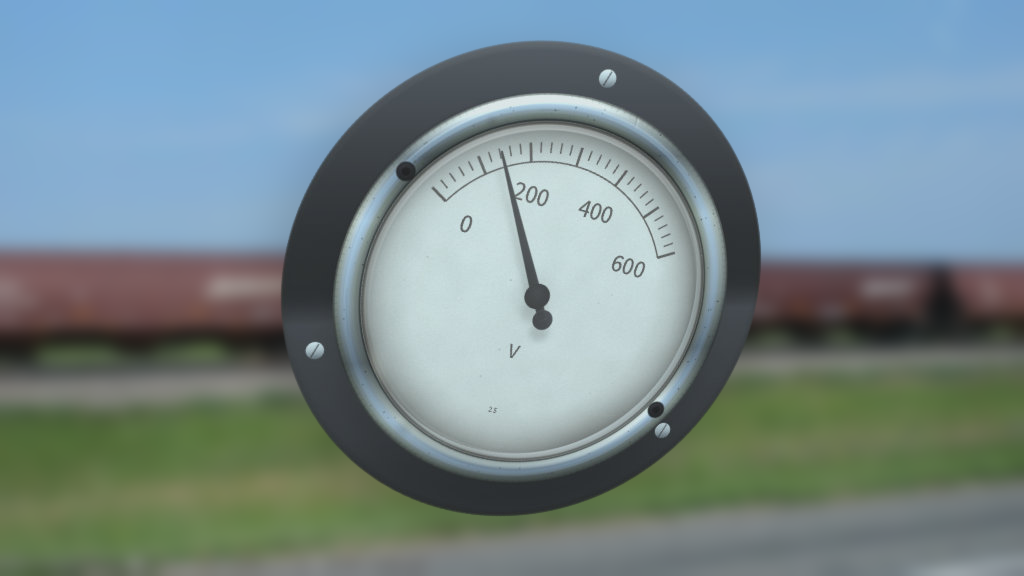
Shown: 140,V
